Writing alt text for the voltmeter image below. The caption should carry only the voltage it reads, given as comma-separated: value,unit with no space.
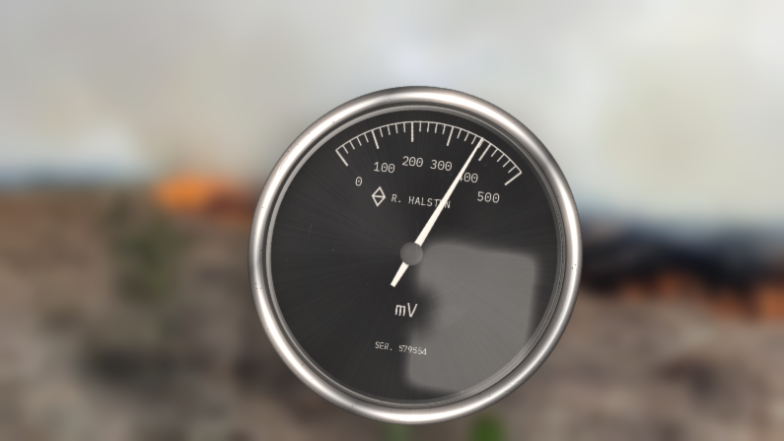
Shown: 380,mV
